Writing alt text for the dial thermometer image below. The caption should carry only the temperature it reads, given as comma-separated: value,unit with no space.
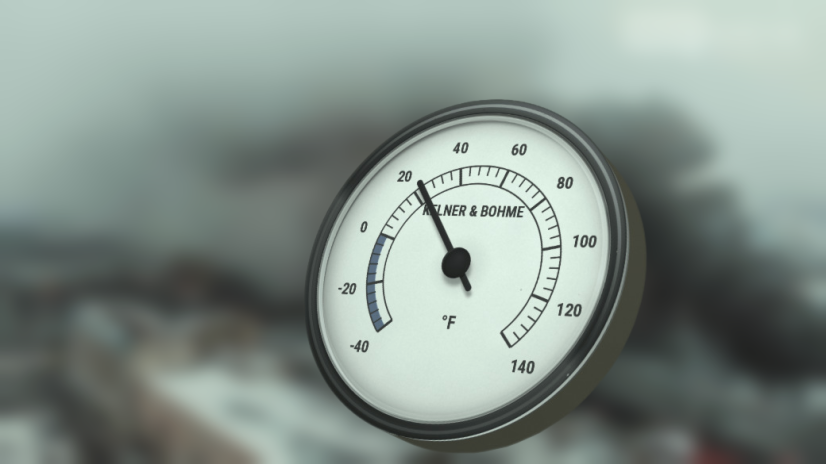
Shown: 24,°F
